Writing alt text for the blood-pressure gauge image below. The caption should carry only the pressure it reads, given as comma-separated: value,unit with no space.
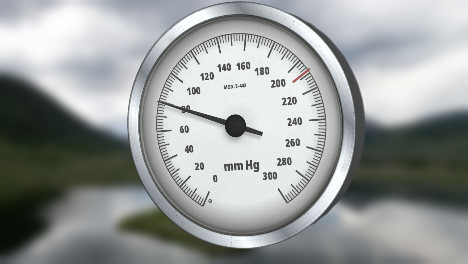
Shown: 80,mmHg
